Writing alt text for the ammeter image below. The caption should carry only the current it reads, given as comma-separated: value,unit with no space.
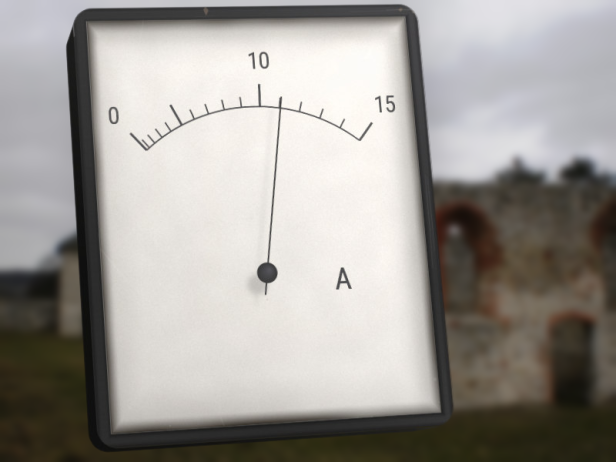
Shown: 11,A
